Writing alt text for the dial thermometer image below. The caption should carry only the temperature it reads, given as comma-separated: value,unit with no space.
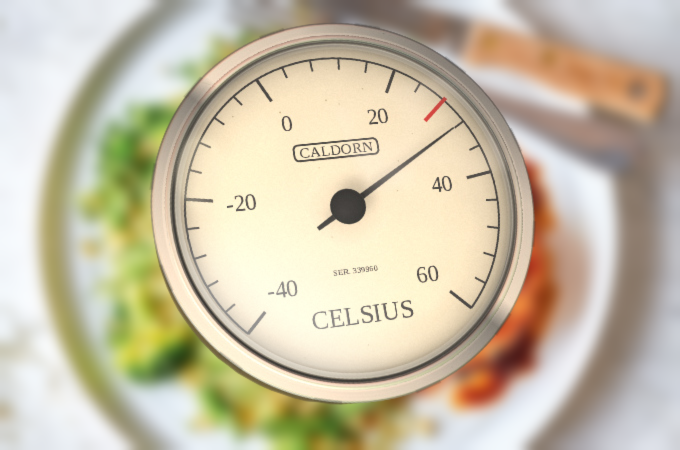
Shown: 32,°C
